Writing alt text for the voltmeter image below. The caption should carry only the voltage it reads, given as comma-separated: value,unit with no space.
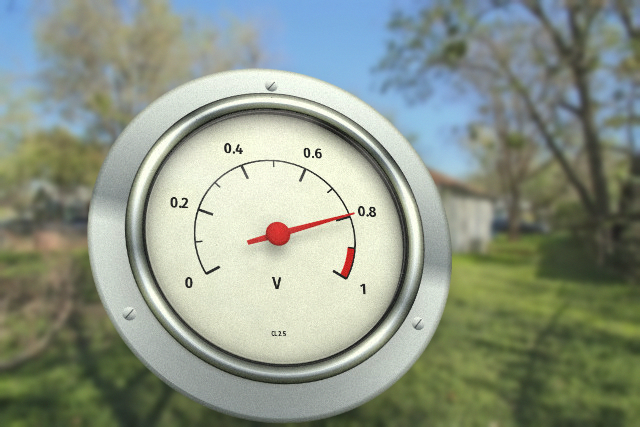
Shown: 0.8,V
